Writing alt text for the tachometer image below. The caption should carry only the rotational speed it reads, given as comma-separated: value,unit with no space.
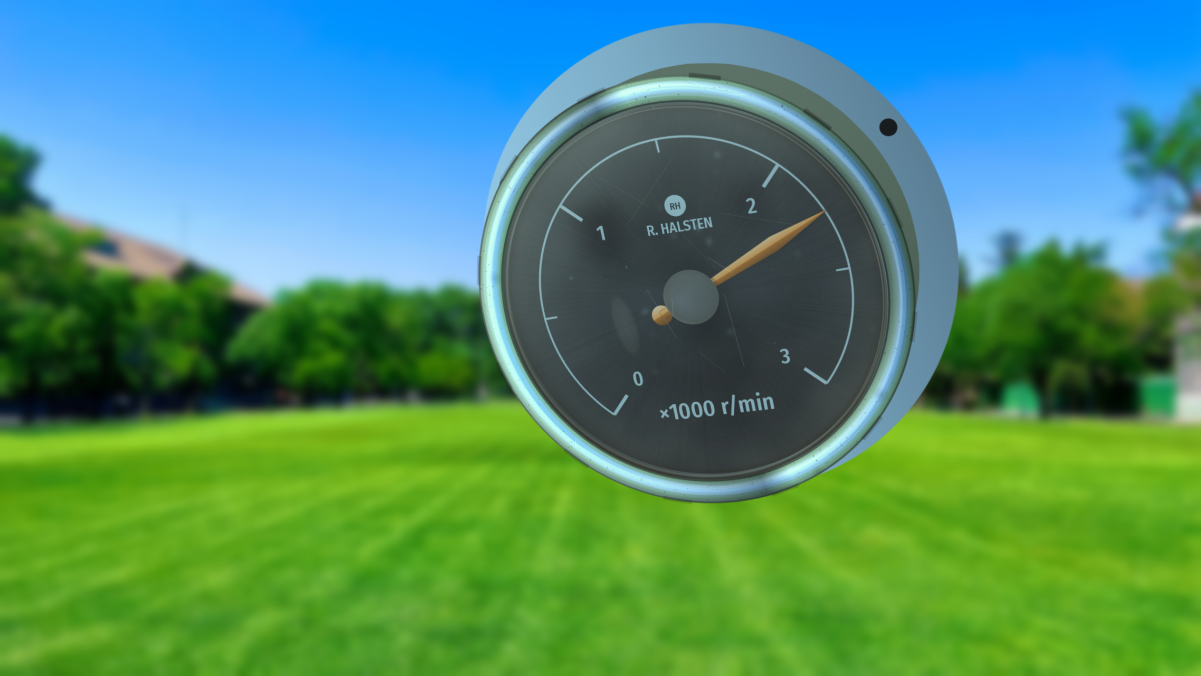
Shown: 2250,rpm
